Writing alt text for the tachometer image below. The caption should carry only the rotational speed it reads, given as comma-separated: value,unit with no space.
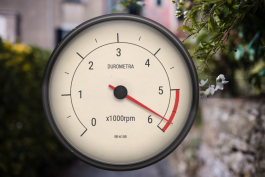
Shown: 5750,rpm
